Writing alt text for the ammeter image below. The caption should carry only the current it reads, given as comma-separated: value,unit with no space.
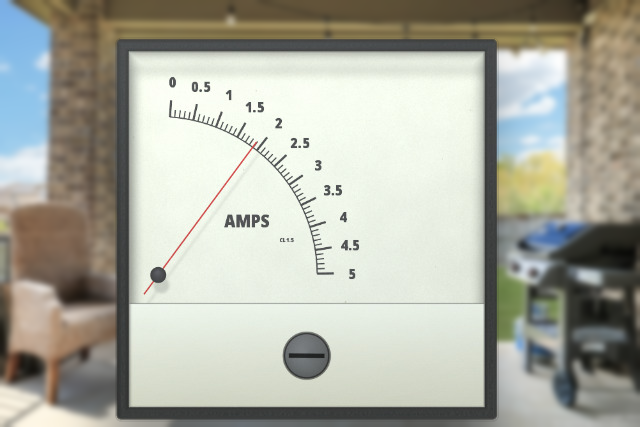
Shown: 1.9,A
